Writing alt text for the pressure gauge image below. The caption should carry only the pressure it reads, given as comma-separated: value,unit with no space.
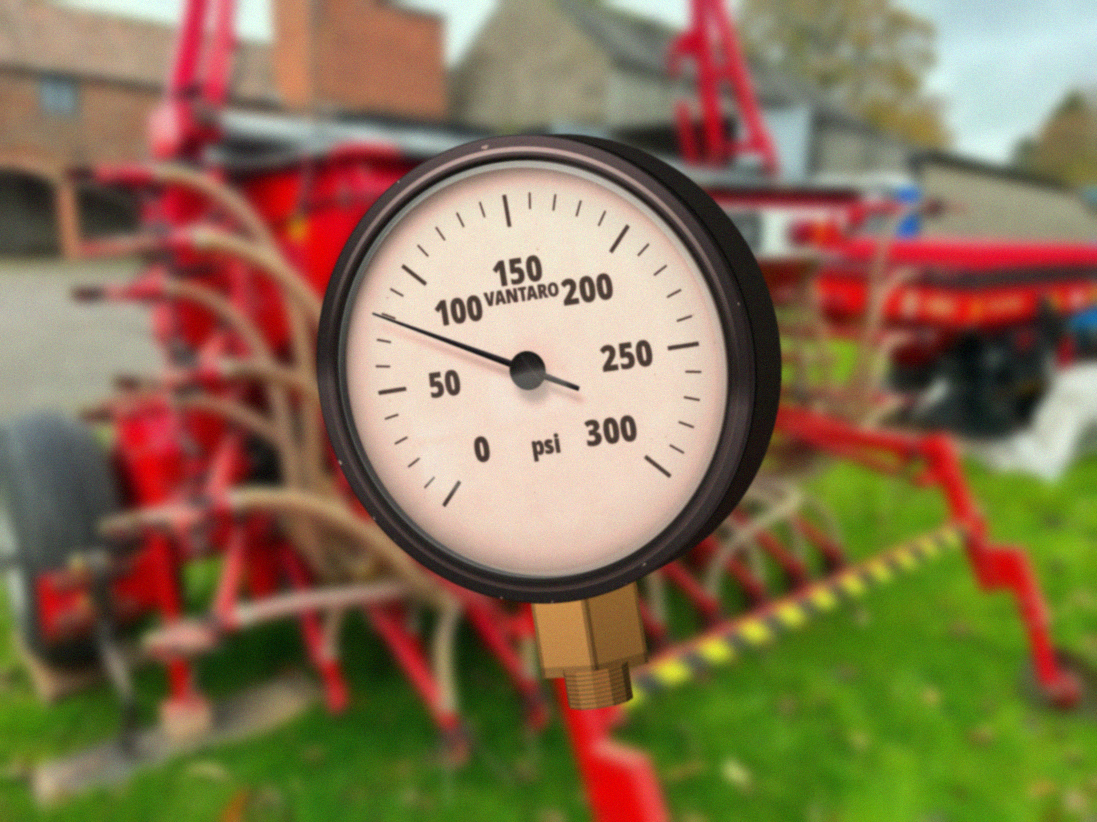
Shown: 80,psi
